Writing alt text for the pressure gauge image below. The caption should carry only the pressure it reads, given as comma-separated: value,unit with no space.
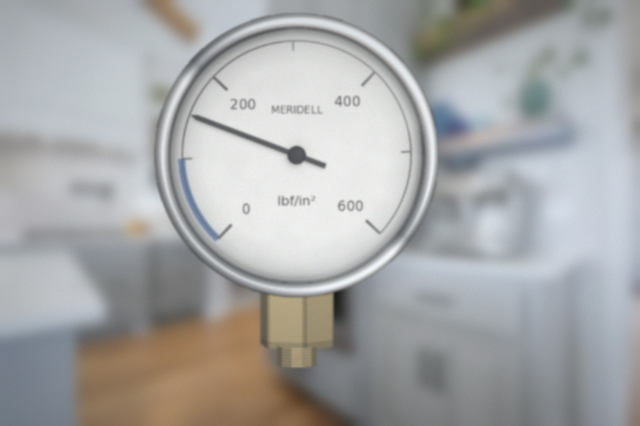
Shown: 150,psi
